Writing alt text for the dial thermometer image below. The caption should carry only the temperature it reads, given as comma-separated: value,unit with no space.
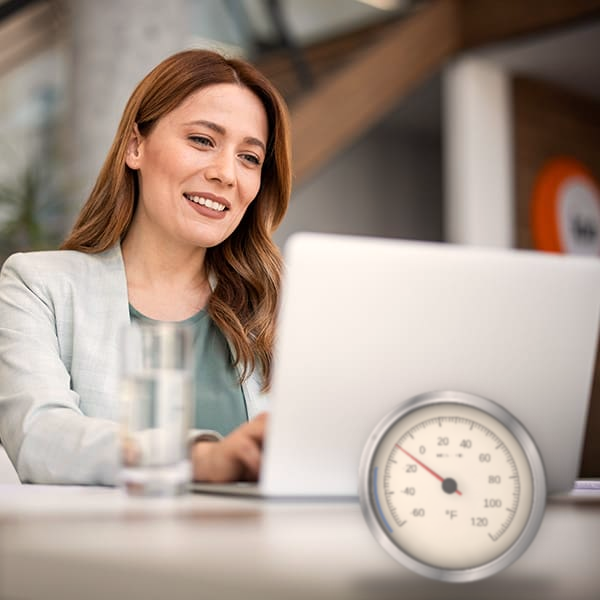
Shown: -10,°F
